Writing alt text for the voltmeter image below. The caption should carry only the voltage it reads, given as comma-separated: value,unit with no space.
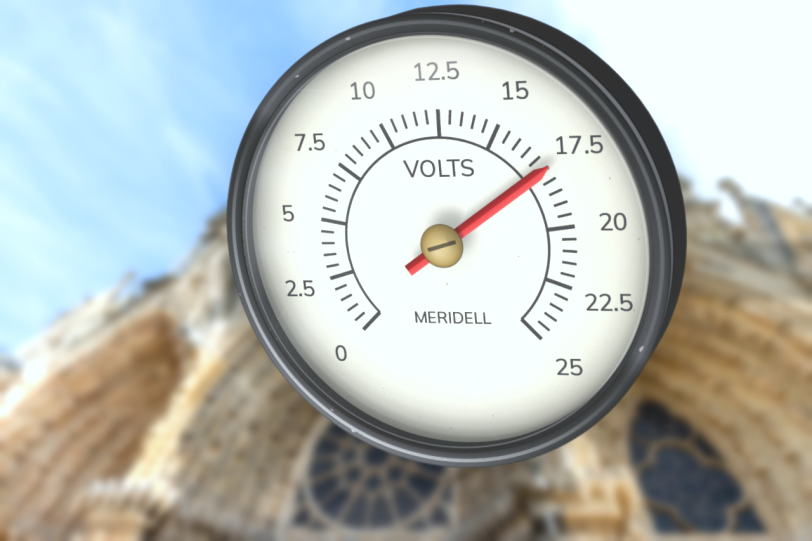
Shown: 17.5,V
